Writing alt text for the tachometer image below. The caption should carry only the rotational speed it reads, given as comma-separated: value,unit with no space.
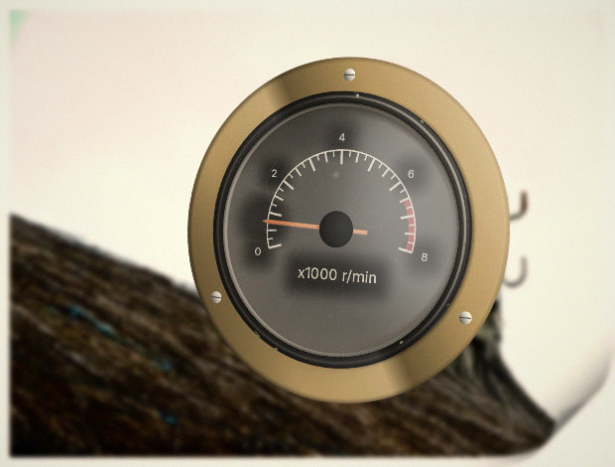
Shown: 750,rpm
